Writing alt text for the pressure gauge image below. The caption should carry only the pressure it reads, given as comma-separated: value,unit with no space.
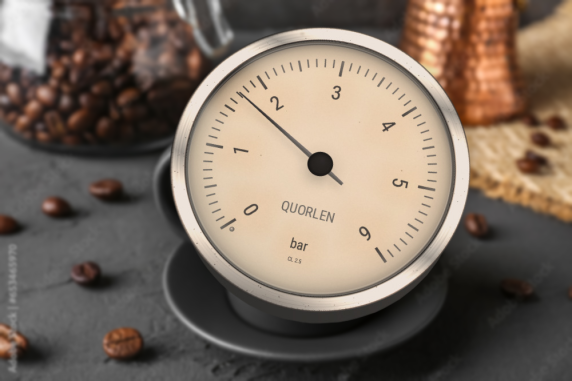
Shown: 1.7,bar
